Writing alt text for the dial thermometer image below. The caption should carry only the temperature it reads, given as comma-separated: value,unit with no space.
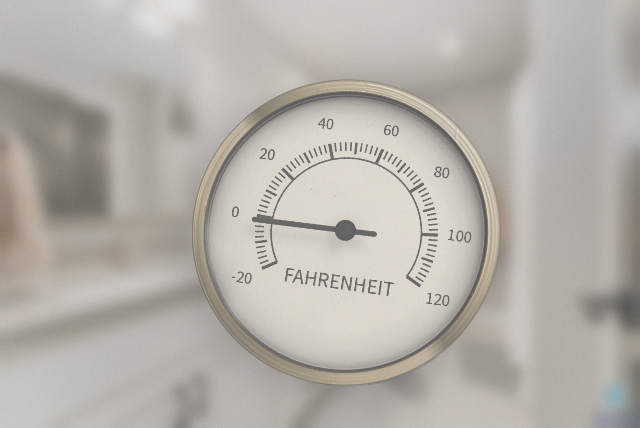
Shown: -2,°F
